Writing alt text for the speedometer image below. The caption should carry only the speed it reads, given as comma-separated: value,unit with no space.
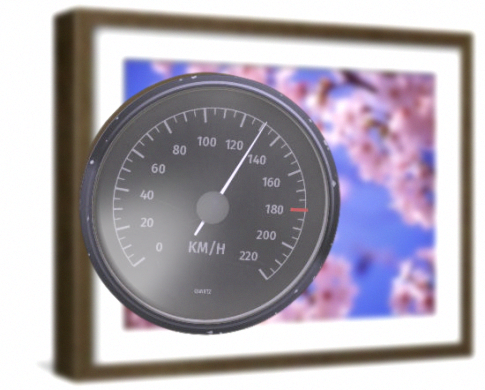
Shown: 130,km/h
